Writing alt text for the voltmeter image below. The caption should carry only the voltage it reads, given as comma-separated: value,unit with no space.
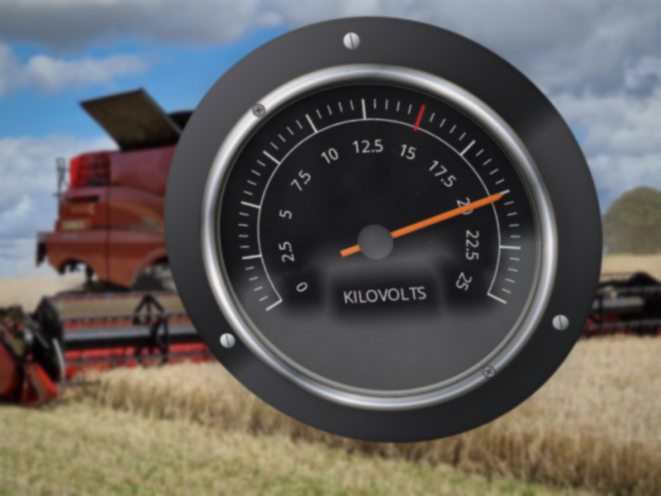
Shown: 20,kV
